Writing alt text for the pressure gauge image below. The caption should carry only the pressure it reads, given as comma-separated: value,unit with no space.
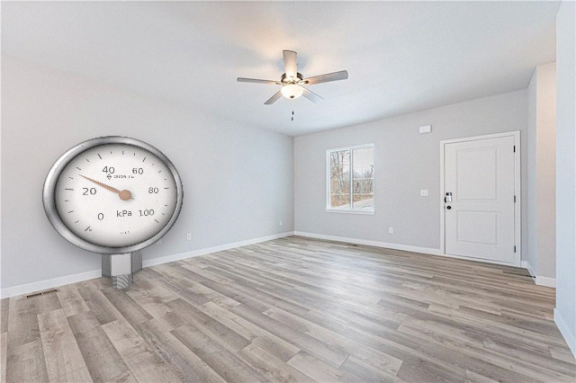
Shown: 27.5,kPa
